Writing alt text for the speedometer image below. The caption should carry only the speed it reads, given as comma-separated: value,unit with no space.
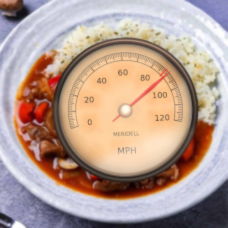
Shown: 90,mph
